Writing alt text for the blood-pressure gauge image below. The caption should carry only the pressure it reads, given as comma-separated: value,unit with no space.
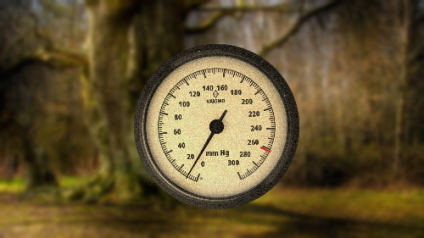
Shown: 10,mmHg
